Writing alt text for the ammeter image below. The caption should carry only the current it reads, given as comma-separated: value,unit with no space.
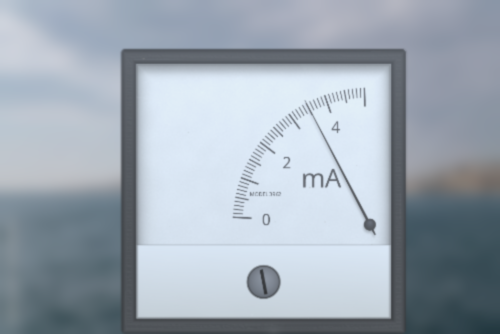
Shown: 3.5,mA
